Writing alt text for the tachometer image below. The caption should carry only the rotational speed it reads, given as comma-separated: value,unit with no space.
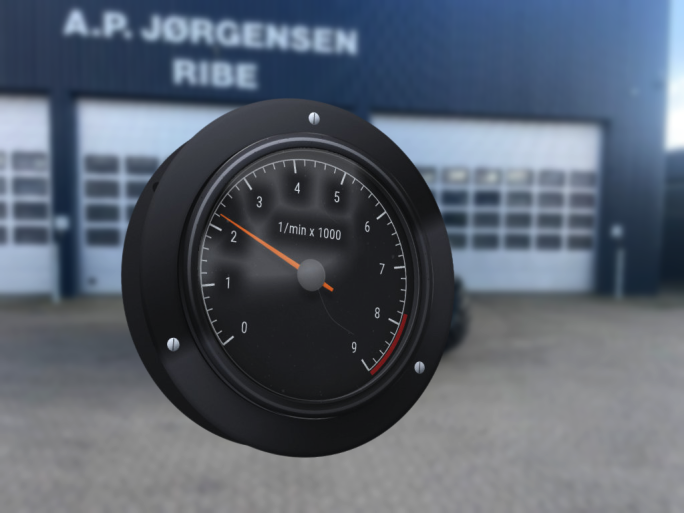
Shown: 2200,rpm
